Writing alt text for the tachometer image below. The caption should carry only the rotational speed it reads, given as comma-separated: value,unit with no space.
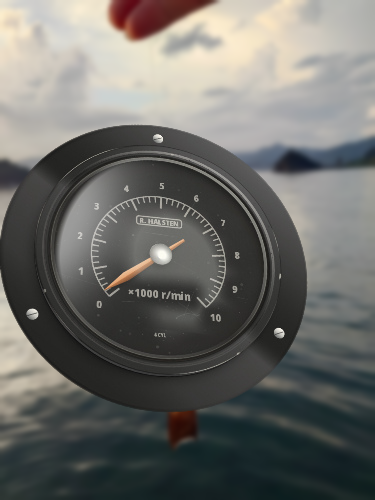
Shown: 200,rpm
